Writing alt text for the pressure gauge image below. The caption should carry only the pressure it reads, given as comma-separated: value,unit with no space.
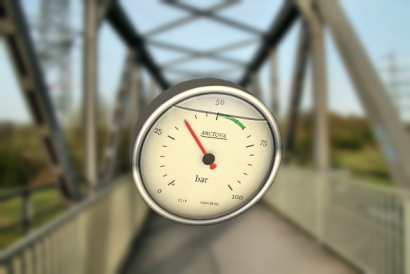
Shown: 35,bar
